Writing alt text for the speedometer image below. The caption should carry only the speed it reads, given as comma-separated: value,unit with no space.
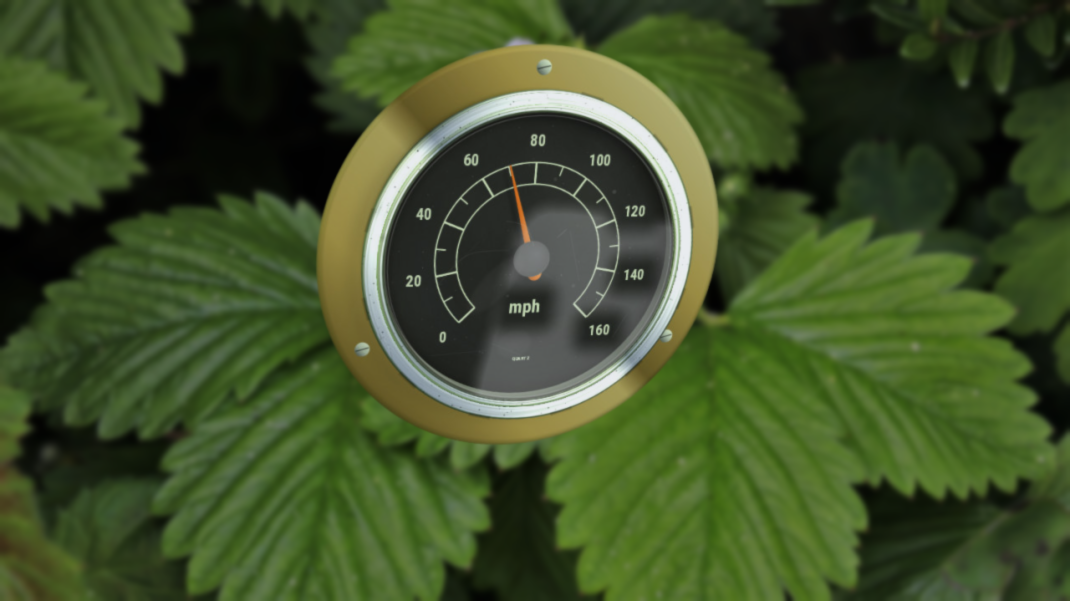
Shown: 70,mph
